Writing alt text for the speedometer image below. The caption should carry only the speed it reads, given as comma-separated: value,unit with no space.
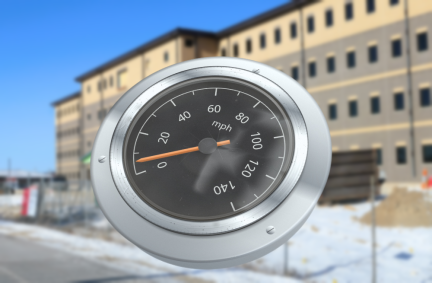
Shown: 5,mph
